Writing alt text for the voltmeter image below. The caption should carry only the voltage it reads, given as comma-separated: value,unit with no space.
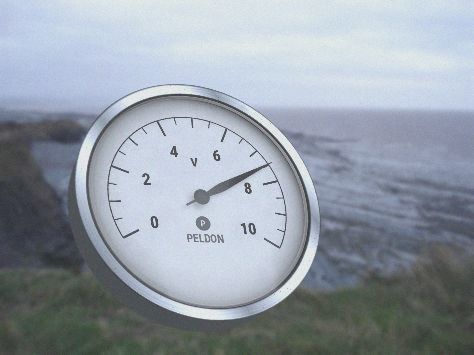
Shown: 7.5,V
